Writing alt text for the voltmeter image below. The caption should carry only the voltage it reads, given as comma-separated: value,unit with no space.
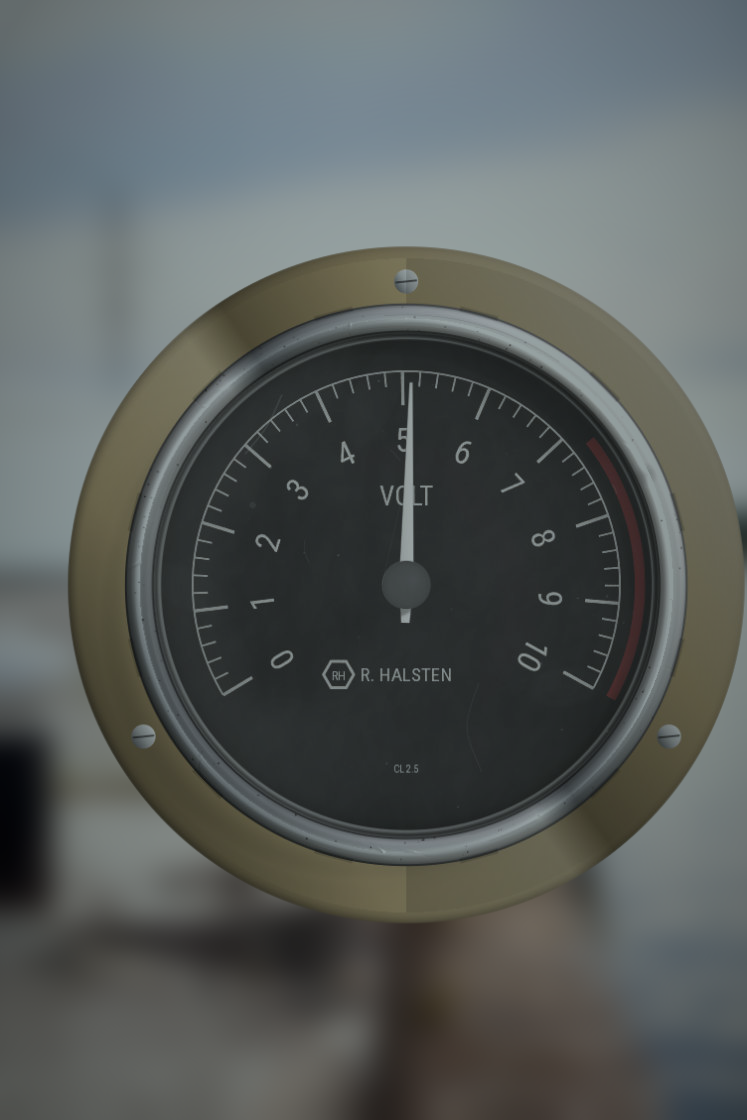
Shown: 5.1,V
